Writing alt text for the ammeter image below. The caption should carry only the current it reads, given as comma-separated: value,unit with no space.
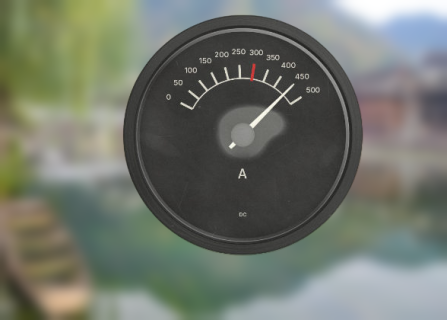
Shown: 450,A
